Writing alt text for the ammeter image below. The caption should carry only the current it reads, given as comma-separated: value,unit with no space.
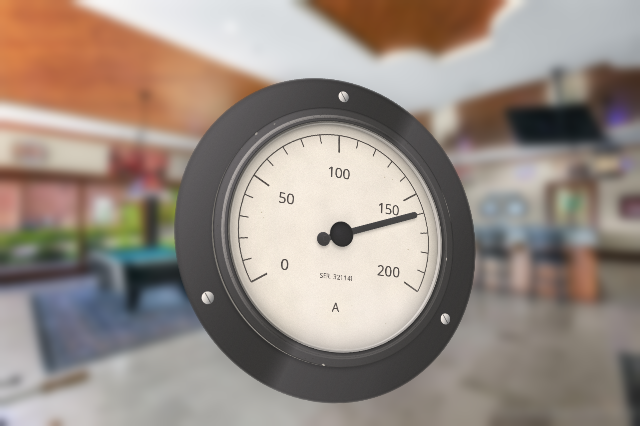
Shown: 160,A
